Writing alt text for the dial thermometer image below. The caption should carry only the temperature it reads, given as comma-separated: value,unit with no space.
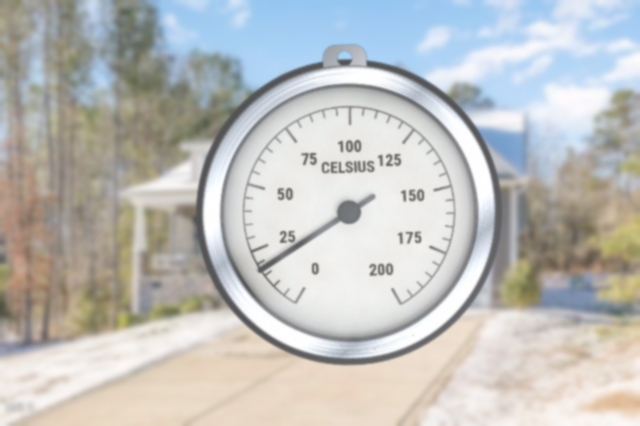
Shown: 17.5,°C
